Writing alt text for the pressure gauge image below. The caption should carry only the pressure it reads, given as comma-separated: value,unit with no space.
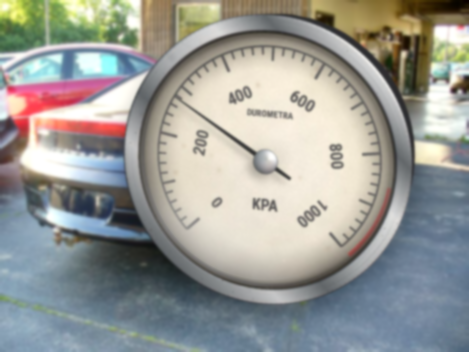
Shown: 280,kPa
